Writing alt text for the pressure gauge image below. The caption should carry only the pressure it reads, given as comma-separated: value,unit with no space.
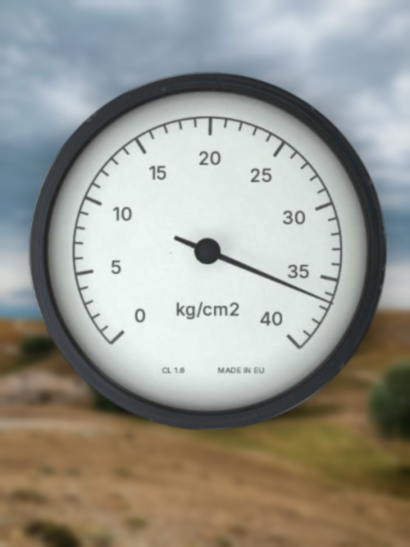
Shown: 36.5,kg/cm²
